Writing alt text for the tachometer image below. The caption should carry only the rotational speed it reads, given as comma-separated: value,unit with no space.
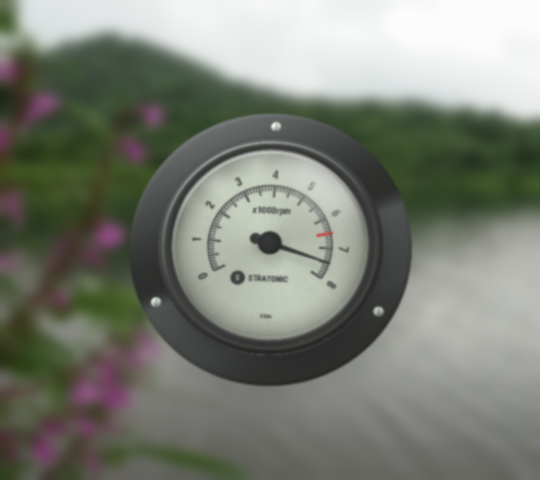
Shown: 7500,rpm
